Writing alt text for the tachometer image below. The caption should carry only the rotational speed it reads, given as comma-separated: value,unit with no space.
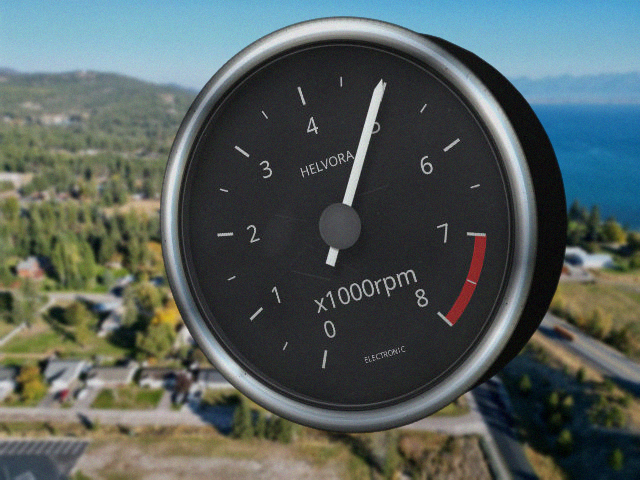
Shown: 5000,rpm
